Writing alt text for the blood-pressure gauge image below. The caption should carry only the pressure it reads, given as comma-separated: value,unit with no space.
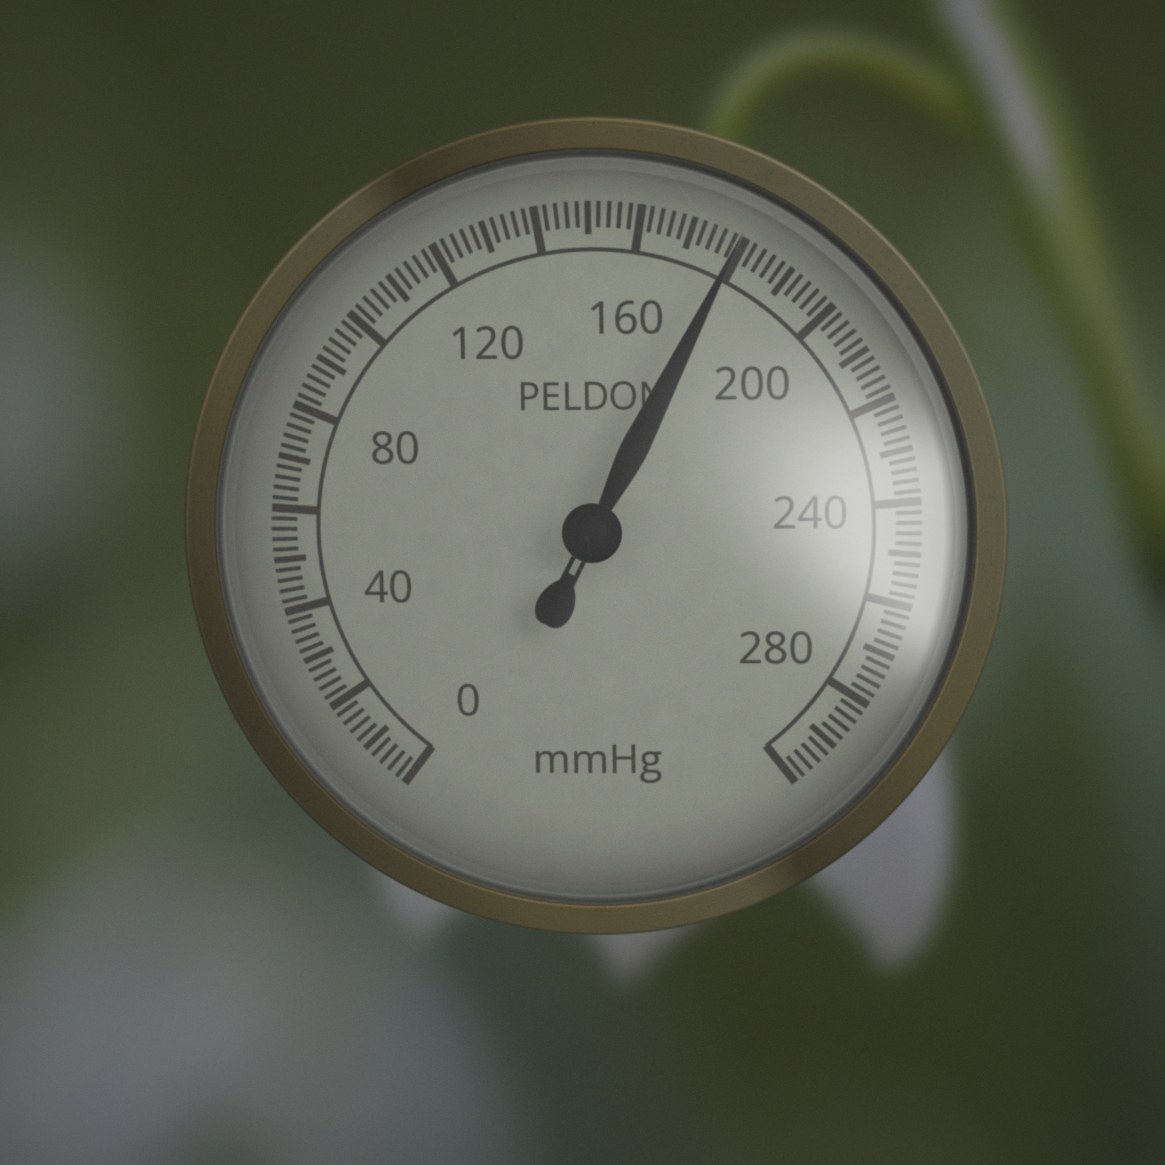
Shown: 179,mmHg
